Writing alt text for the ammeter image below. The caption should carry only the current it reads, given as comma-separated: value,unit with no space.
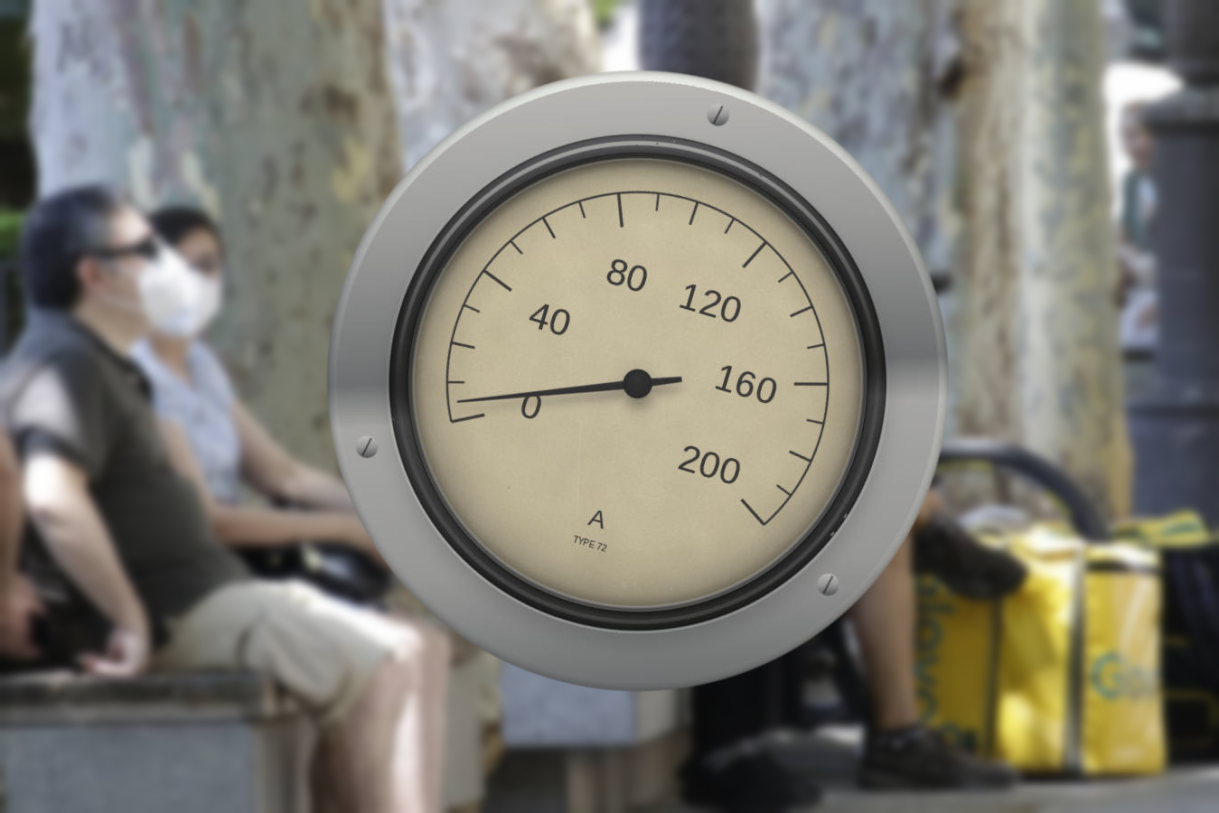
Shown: 5,A
